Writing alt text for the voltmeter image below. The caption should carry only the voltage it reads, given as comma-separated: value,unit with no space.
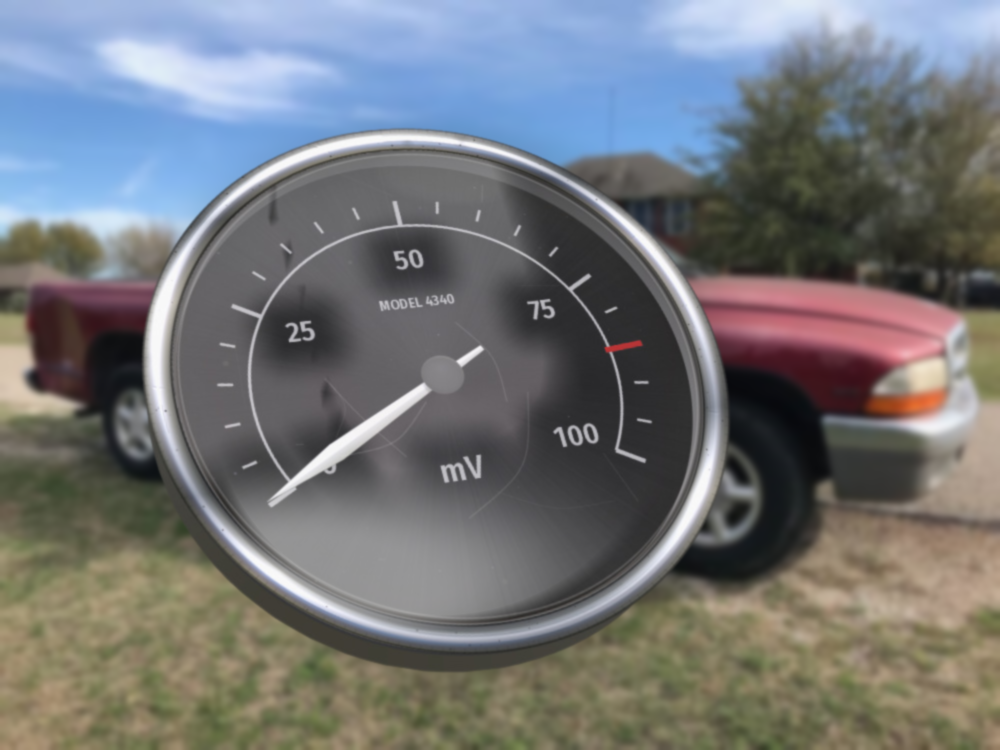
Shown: 0,mV
